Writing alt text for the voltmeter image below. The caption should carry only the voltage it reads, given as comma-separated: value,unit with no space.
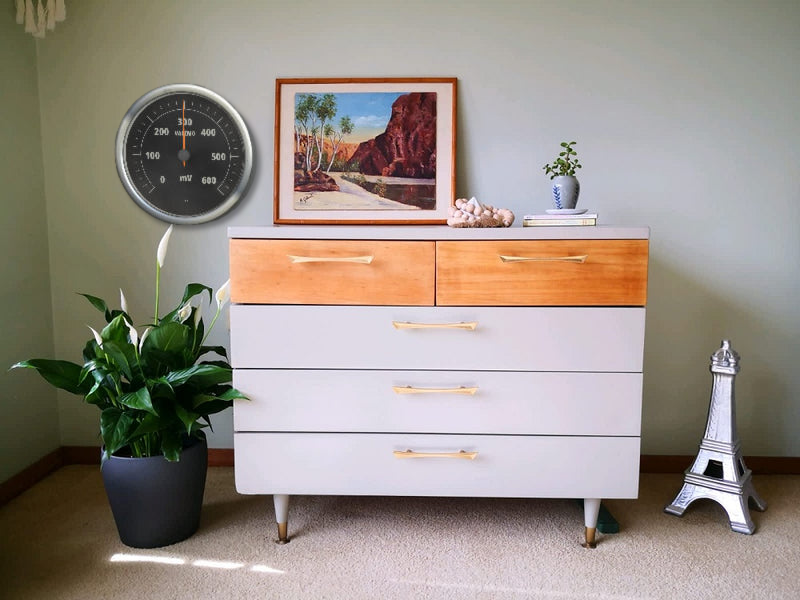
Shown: 300,mV
